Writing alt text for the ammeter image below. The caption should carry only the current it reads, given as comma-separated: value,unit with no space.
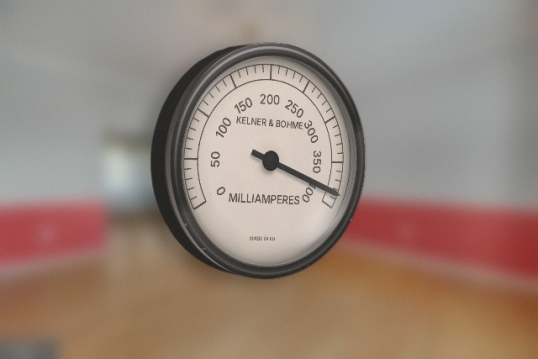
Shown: 385,mA
